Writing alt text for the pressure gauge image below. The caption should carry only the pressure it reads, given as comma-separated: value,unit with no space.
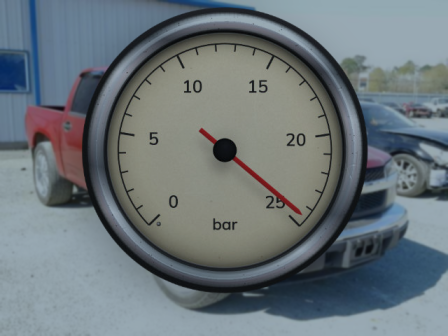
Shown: 24.5,bar
